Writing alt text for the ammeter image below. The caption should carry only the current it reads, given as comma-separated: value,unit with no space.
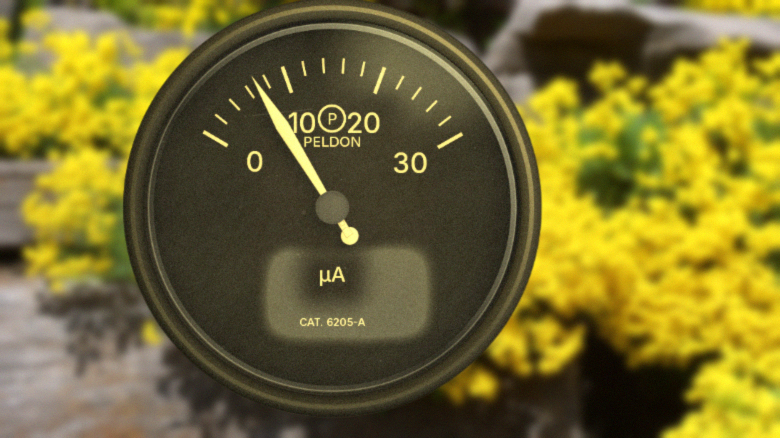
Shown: 7,µA
